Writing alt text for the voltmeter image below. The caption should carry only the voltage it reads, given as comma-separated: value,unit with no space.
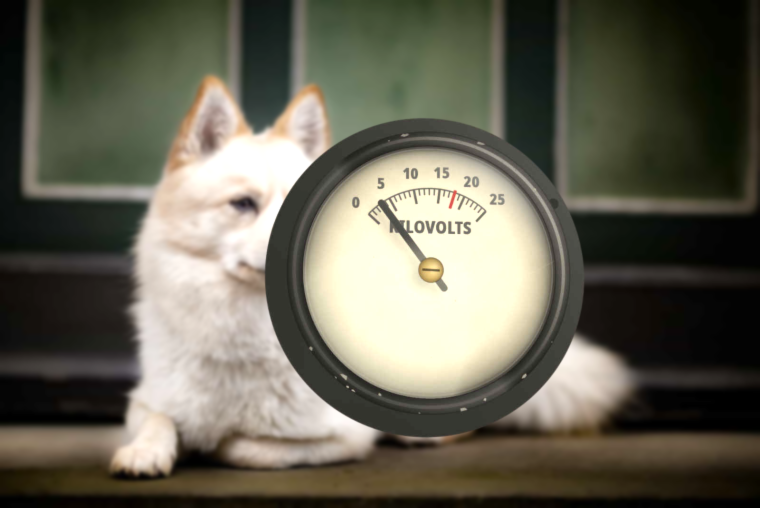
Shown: 3,kV
